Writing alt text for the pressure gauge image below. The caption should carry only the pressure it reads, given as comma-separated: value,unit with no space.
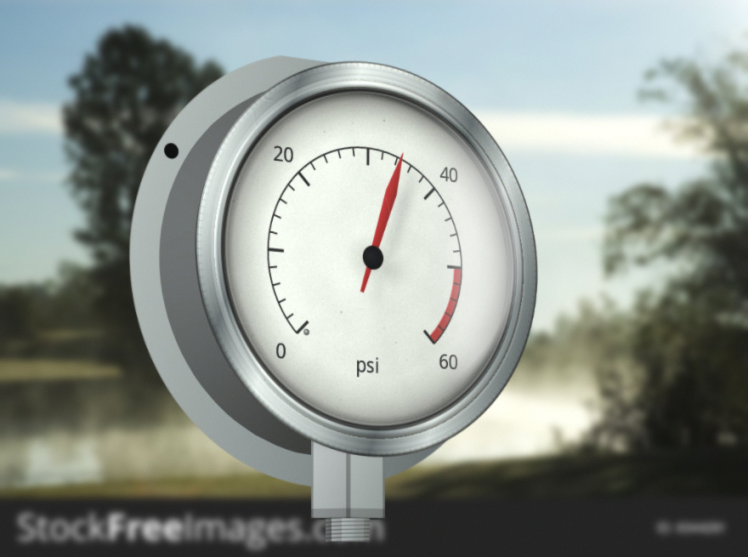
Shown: 34,psi
